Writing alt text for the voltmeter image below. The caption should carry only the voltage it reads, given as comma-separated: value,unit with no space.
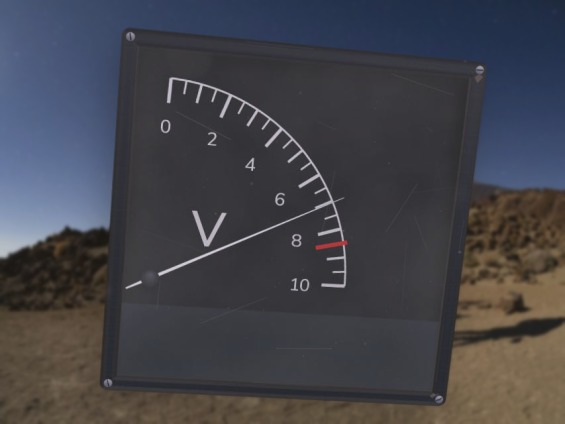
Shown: 7,V
